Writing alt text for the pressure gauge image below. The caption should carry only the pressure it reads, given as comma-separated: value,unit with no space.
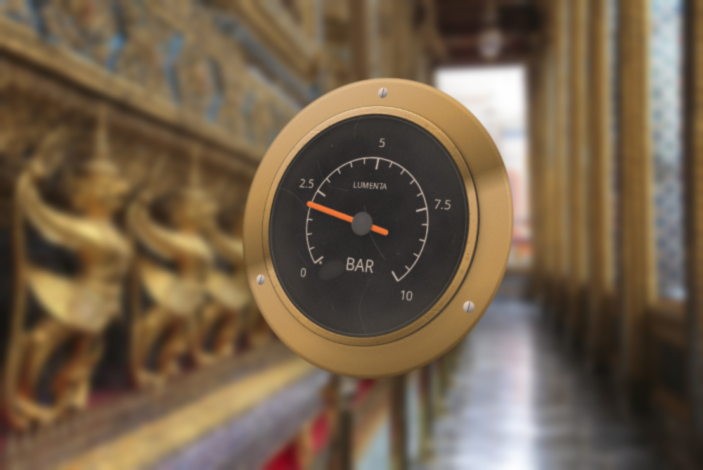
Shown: 2,bar
